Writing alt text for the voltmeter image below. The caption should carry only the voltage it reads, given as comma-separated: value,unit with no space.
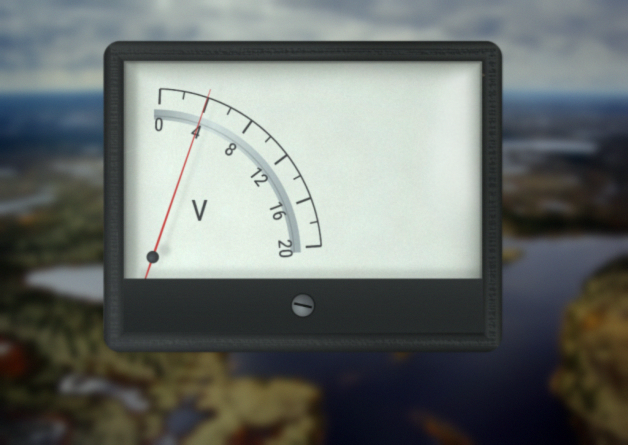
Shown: 4,V
